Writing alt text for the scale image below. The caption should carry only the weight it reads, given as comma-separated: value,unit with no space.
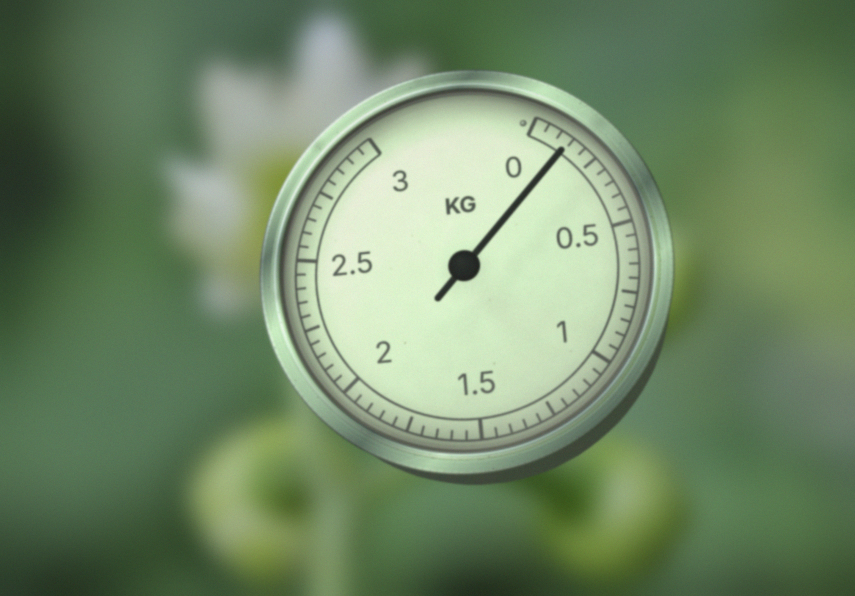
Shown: 0.15,kg
